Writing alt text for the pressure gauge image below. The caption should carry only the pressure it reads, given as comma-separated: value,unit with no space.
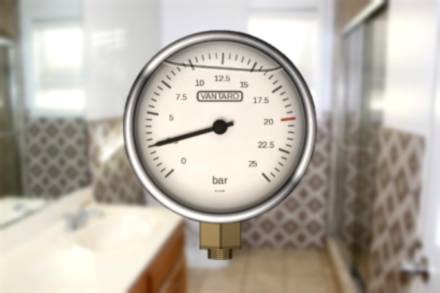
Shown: 2.5,bar
